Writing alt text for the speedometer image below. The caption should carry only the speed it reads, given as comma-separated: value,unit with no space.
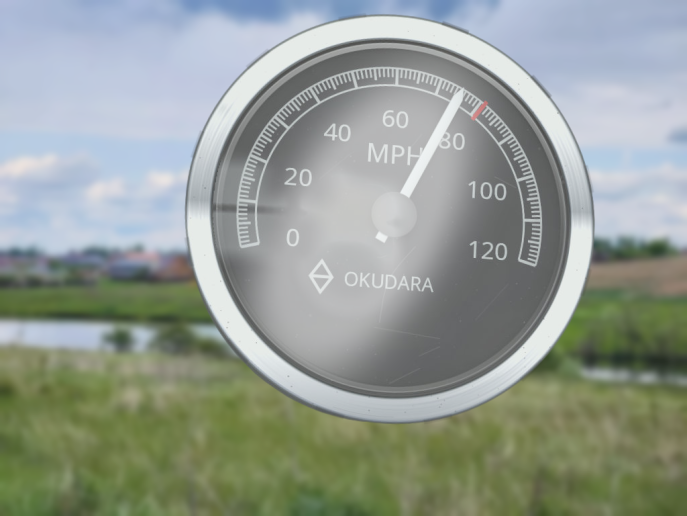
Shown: 75,mph
